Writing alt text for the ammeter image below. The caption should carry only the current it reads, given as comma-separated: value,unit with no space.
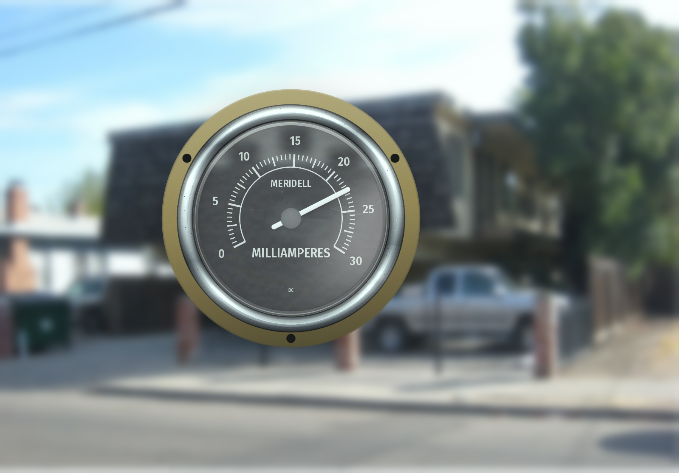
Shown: 22.5,mA
